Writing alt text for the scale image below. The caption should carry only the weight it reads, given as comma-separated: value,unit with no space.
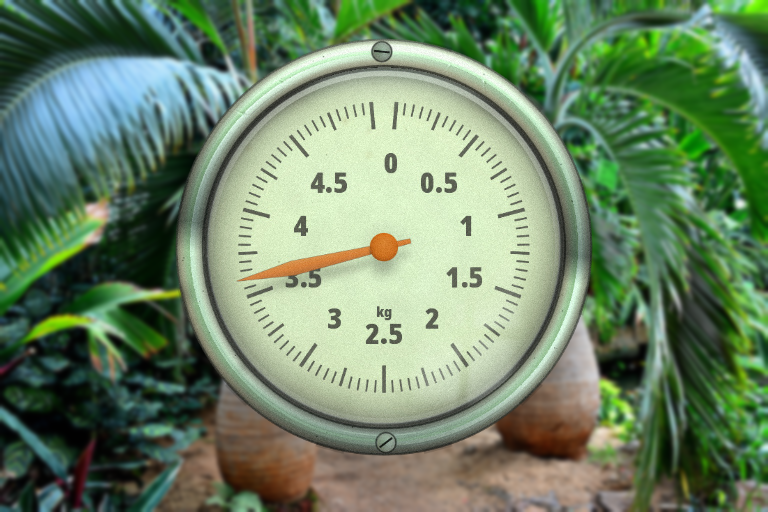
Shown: 3.6,kg
